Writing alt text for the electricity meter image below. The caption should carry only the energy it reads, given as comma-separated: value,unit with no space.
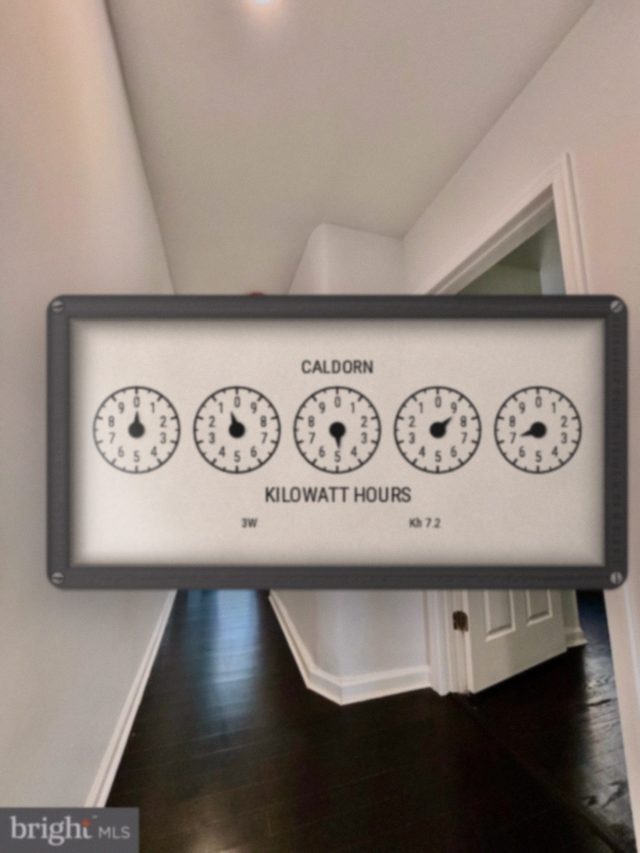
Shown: 487,kWh
